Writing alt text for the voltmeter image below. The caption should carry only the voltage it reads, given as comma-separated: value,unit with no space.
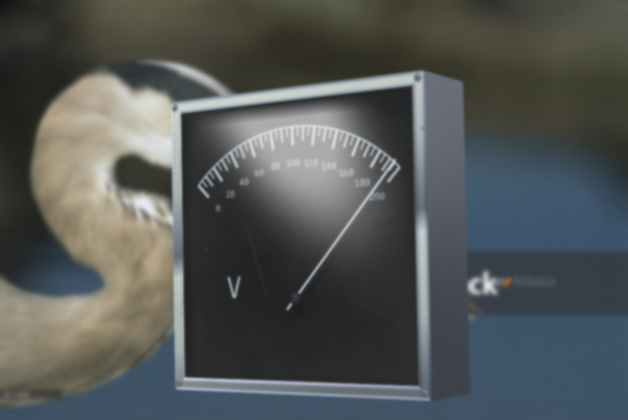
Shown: 195,V
